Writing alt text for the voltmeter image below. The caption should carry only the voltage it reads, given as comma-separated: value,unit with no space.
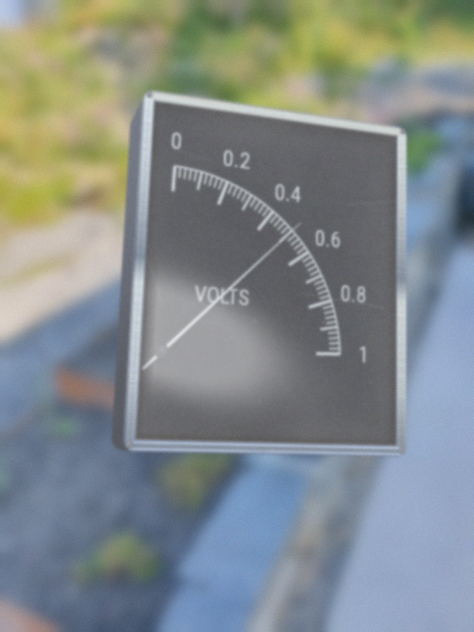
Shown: 0.5,V
